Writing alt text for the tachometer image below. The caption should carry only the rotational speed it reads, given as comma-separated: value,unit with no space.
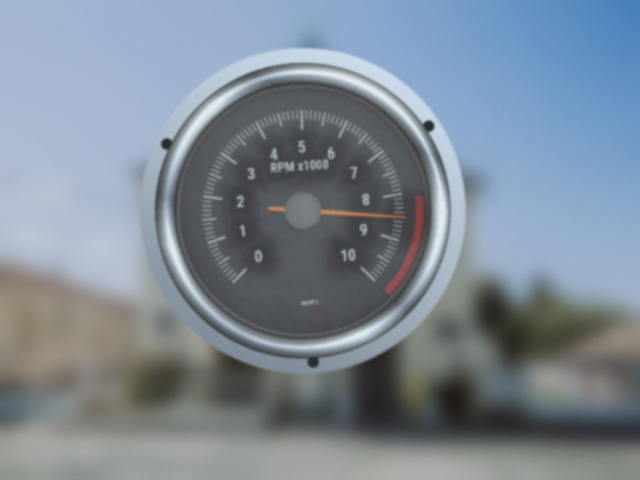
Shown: 8500,rpm
